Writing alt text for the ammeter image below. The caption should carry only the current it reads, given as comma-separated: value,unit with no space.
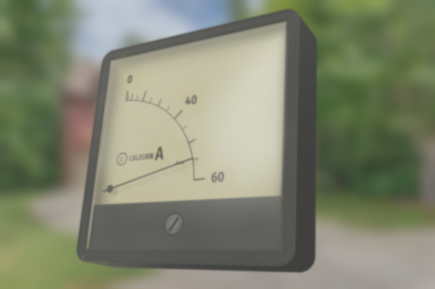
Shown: 55,A
